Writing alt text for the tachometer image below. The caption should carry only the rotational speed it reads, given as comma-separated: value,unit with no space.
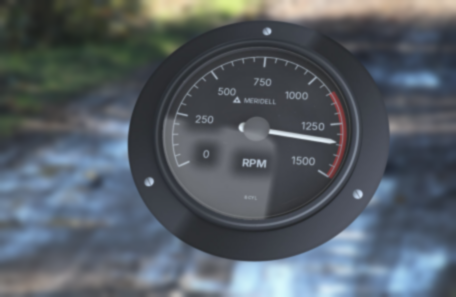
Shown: 1350,rpm
